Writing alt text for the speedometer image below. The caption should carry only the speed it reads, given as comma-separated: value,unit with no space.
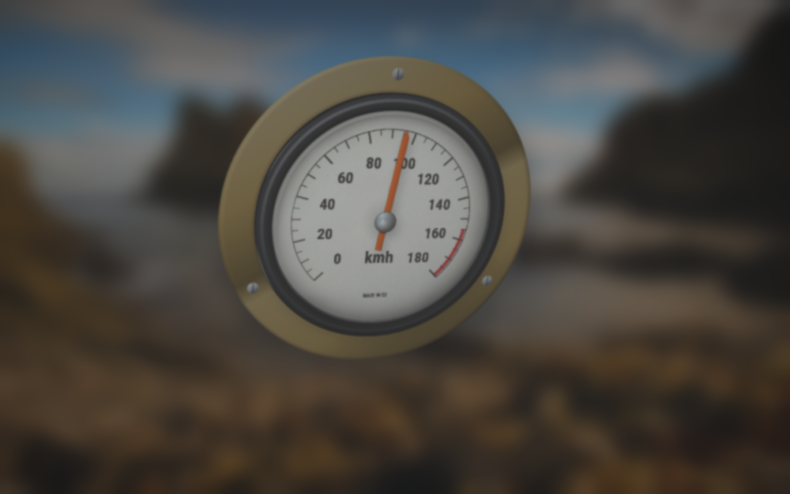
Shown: 95,km/h
